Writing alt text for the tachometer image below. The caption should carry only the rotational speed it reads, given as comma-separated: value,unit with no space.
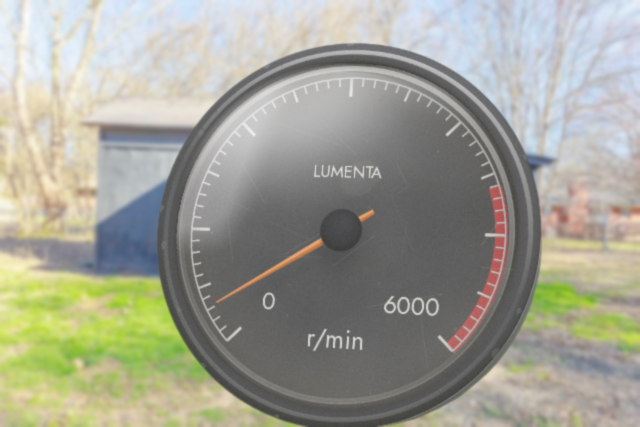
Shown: 300,rpm
